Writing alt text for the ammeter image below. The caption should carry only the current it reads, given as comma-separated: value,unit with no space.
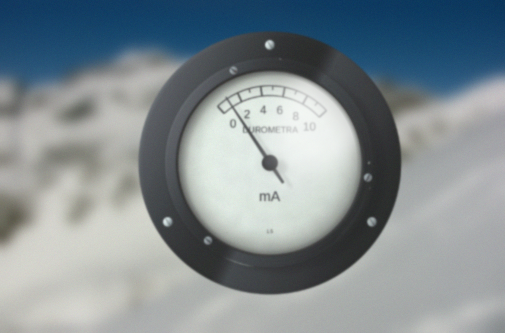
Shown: 1,mA
